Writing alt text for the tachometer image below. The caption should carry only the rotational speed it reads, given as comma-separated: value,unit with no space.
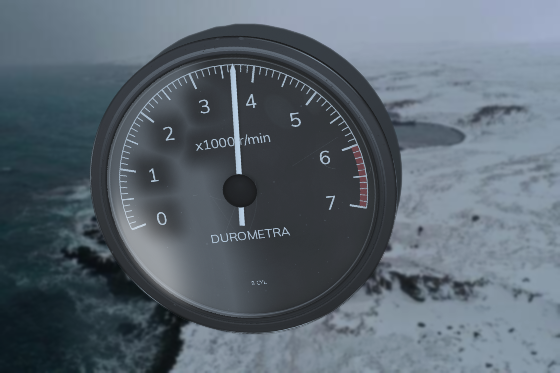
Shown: 3700,rpm
